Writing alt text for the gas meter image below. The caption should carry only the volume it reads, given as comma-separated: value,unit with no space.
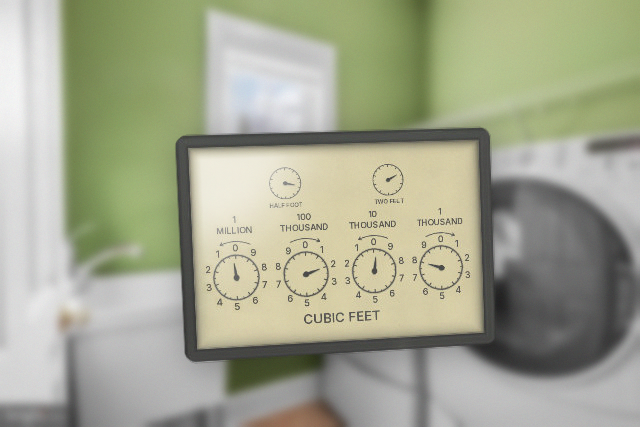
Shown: 19800,ft³
